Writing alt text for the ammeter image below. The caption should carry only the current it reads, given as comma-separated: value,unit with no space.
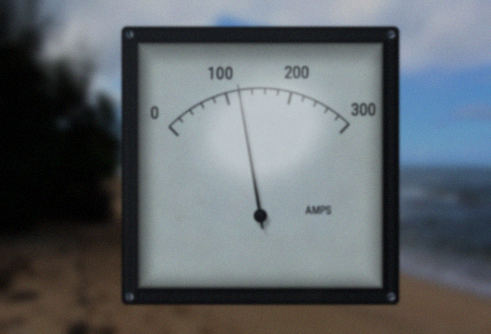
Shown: 120,A
